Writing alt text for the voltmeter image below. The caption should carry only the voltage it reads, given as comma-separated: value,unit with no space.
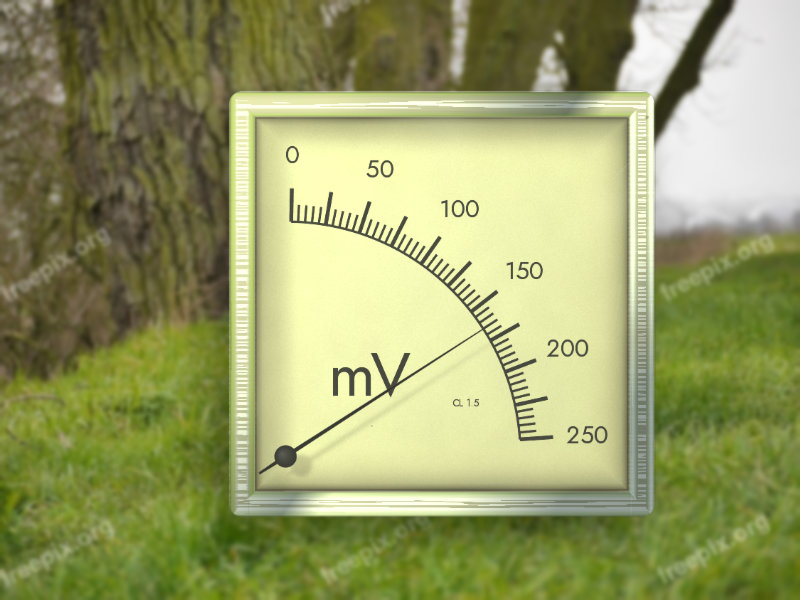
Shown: 165,mV
